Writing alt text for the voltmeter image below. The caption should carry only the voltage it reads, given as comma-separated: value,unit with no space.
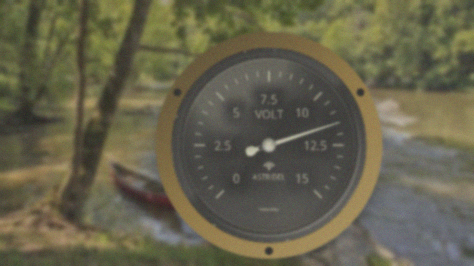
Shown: 11.5,V
